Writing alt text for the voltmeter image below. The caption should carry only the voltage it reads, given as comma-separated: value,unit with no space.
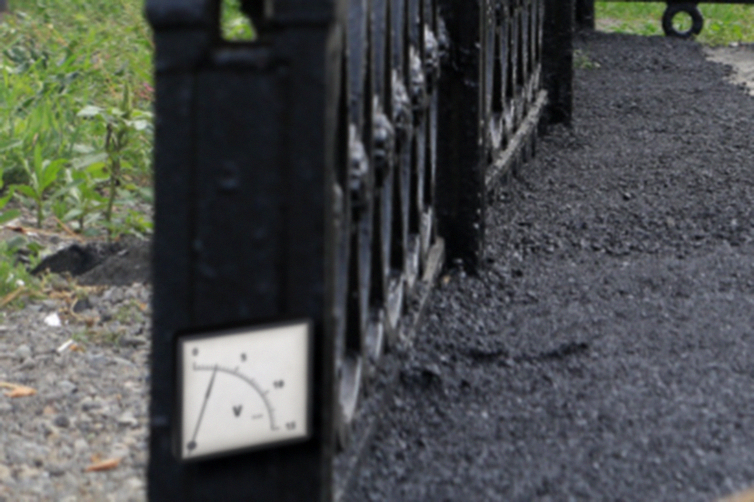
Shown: 2.5,V
